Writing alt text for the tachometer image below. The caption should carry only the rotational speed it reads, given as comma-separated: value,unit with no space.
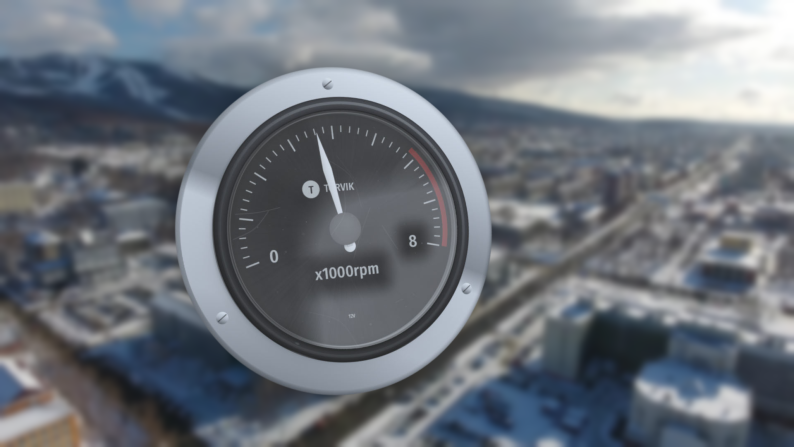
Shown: 3600,rpm
